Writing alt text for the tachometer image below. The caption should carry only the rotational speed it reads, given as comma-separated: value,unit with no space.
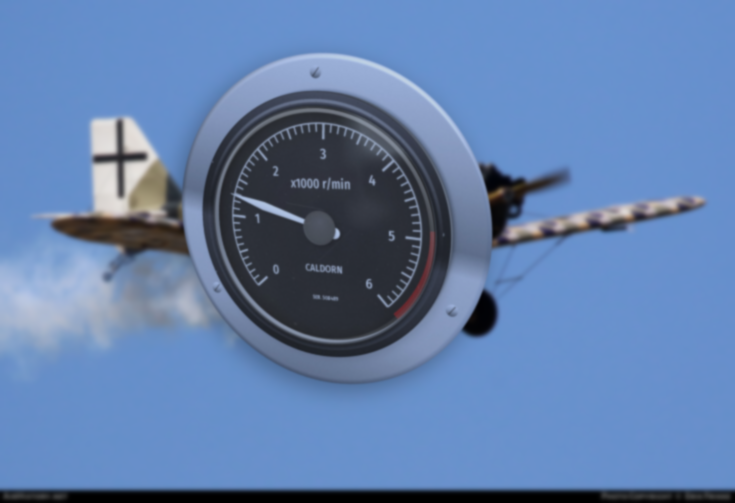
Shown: 1300,rpm
